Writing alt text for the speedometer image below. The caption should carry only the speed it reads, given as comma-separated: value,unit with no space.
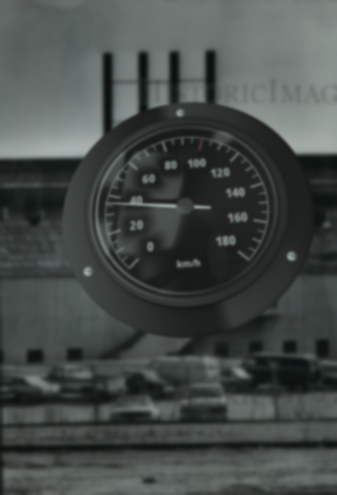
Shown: 35,km/h
